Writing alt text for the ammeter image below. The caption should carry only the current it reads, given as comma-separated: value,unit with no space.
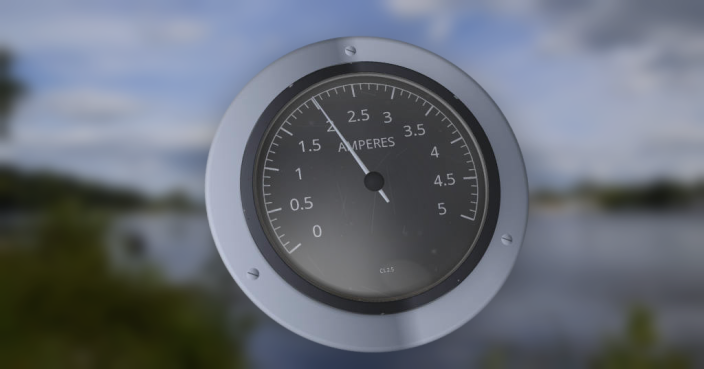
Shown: 2,A
